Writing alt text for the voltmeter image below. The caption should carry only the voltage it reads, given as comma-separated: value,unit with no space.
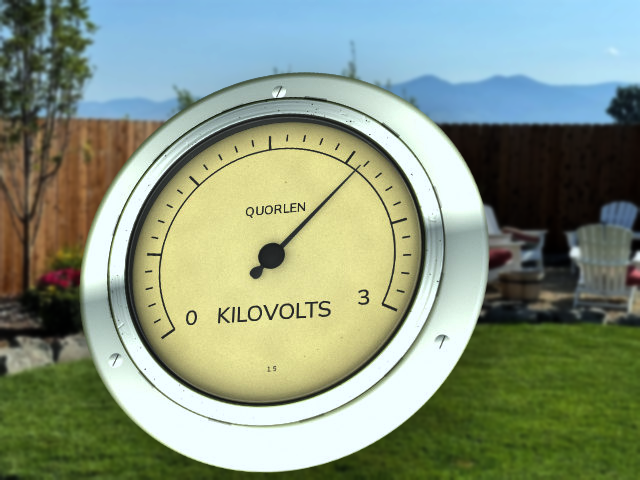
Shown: 2.1,kV
